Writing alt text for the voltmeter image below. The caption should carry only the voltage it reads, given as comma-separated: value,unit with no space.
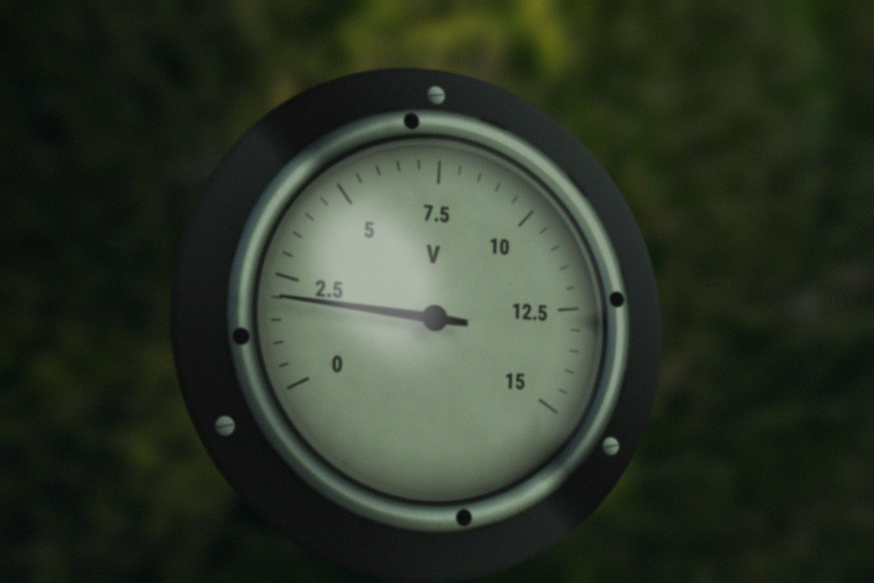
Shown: 2,V
